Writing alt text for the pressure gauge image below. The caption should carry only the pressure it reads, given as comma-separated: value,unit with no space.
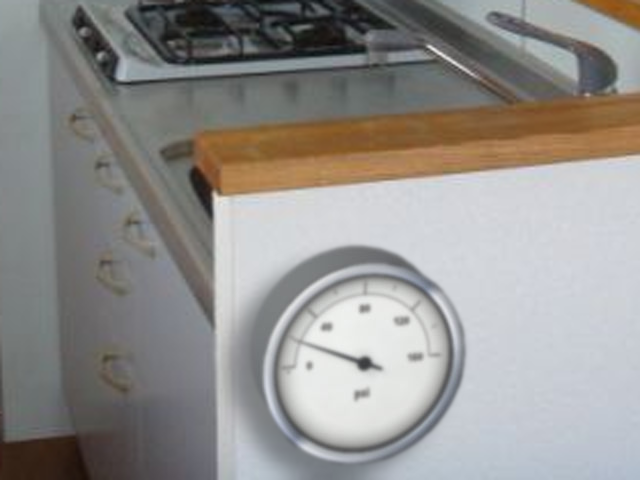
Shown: 20,psi
